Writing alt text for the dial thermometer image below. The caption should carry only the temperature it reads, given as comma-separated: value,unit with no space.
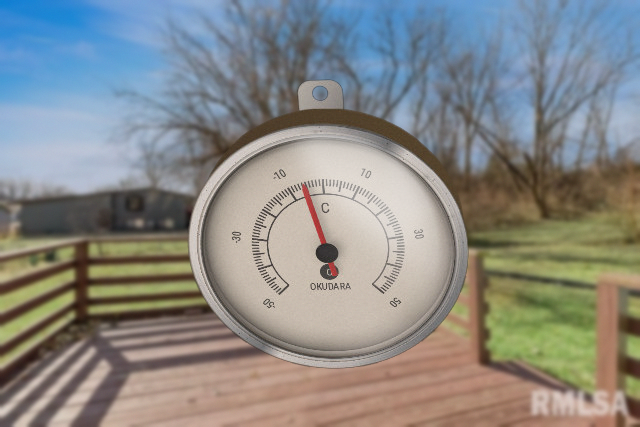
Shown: -5,°C
